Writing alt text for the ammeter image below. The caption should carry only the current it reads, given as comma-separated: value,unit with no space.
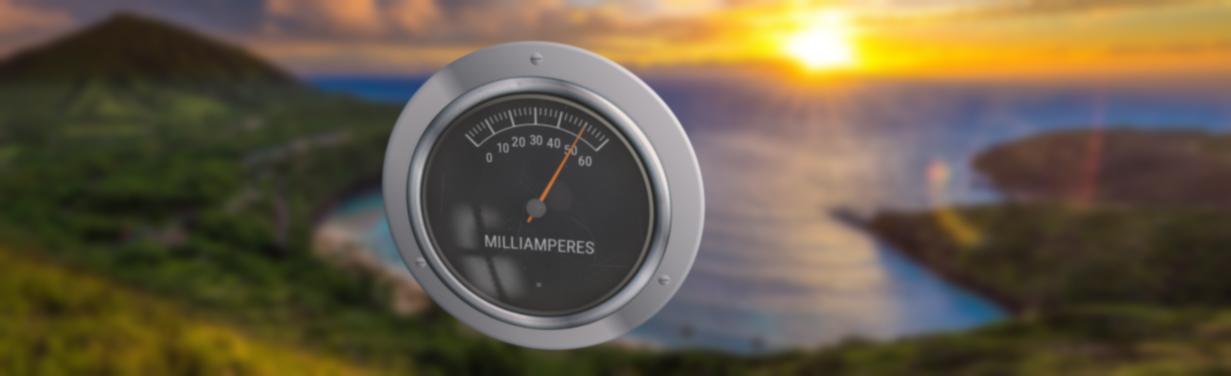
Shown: 50,mA
